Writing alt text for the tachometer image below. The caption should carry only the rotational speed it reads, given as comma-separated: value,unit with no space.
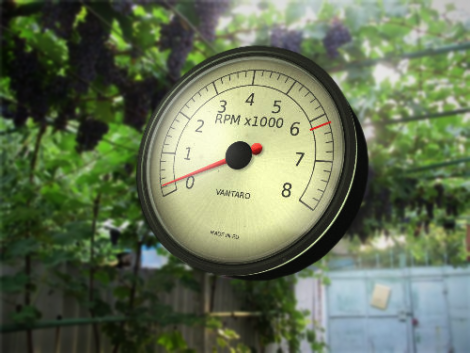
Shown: 200,rpm
